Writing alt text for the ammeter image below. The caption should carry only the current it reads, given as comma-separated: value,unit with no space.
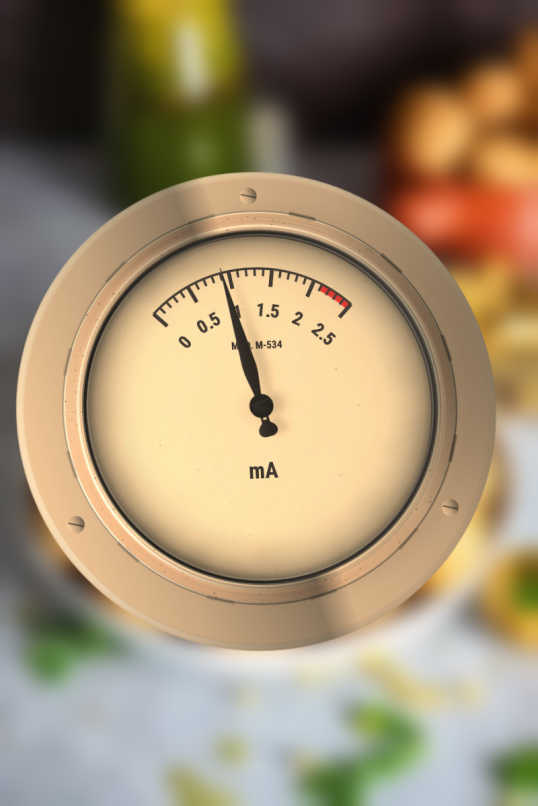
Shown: 0.9,mA
